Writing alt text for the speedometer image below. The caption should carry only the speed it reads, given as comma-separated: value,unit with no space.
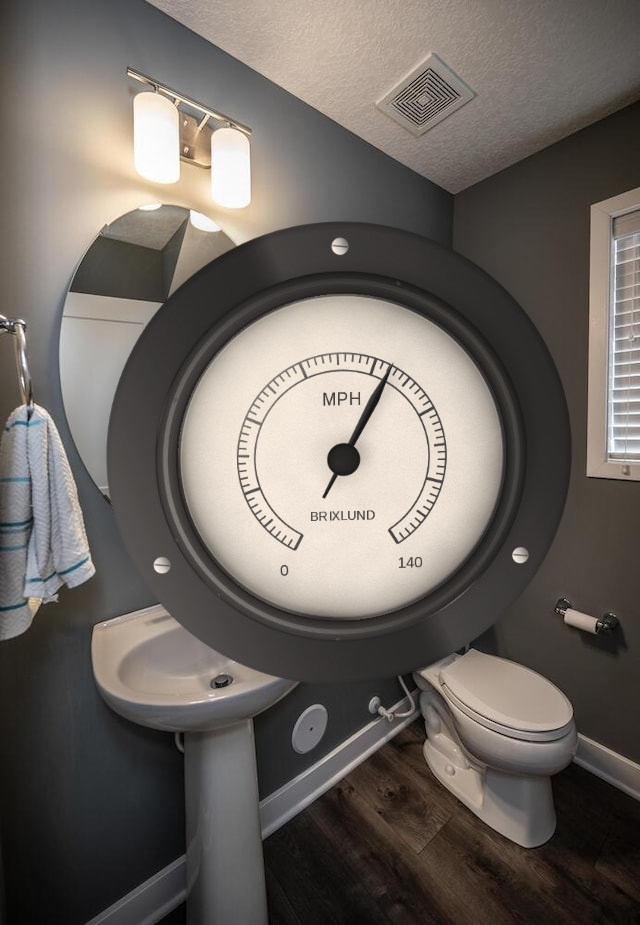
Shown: 84,mph
